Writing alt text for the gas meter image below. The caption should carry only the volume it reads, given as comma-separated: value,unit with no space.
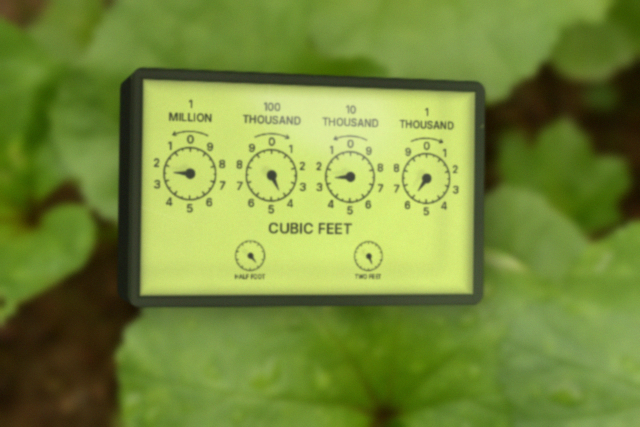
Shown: 242600,ft³
